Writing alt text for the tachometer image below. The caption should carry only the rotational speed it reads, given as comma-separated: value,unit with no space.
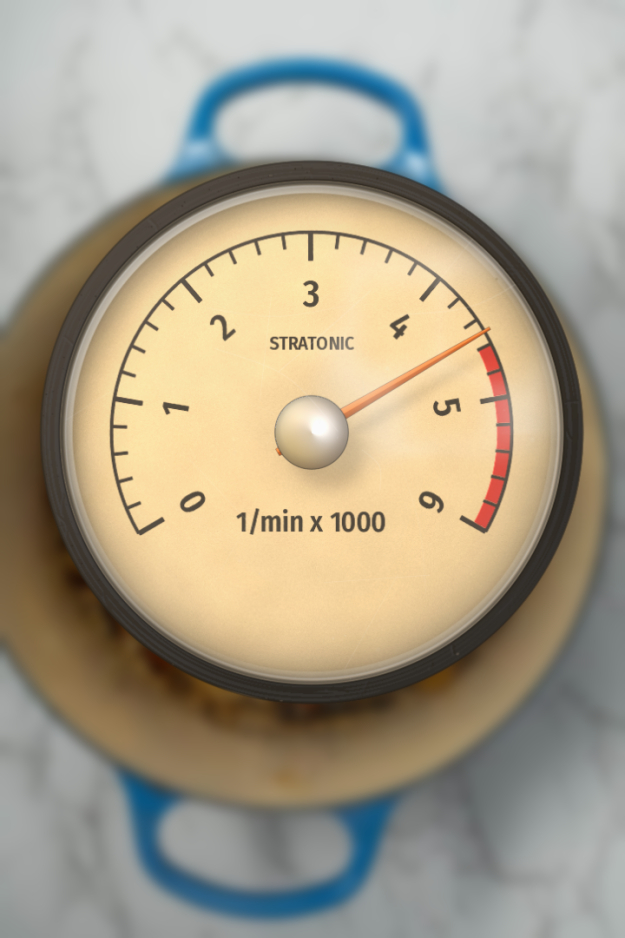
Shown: 4500,rpm
